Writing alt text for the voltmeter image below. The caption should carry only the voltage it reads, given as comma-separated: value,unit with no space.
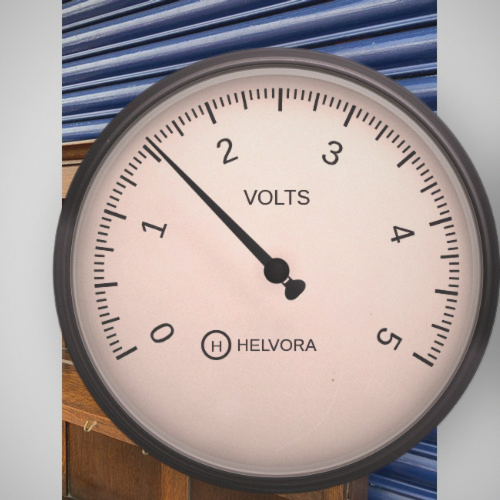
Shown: 1.55,V
